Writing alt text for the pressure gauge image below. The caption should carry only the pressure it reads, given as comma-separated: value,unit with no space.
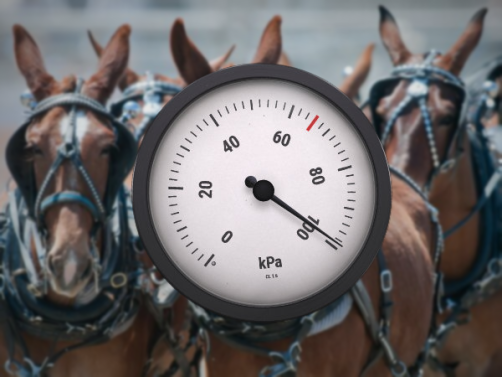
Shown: 99,kPa
